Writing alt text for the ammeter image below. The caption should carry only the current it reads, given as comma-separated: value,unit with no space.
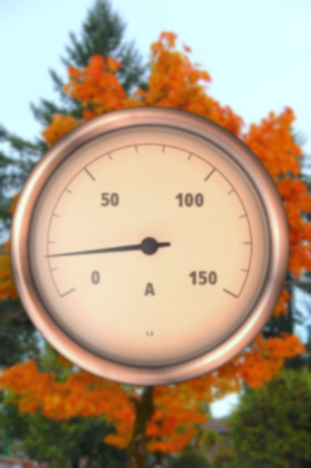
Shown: 15,A
